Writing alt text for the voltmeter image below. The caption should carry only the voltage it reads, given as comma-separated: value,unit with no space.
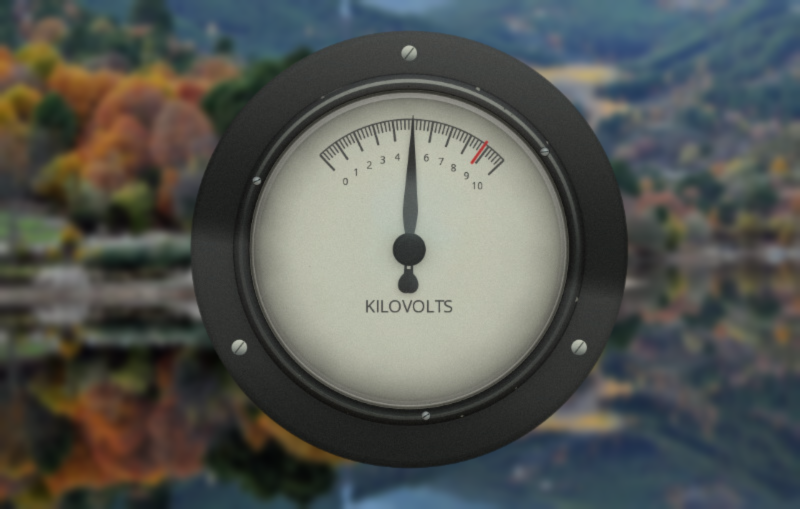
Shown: 5,kV
